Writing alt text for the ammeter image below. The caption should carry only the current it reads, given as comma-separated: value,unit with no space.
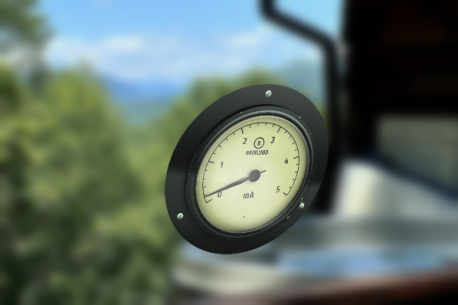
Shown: 0.2,mA
